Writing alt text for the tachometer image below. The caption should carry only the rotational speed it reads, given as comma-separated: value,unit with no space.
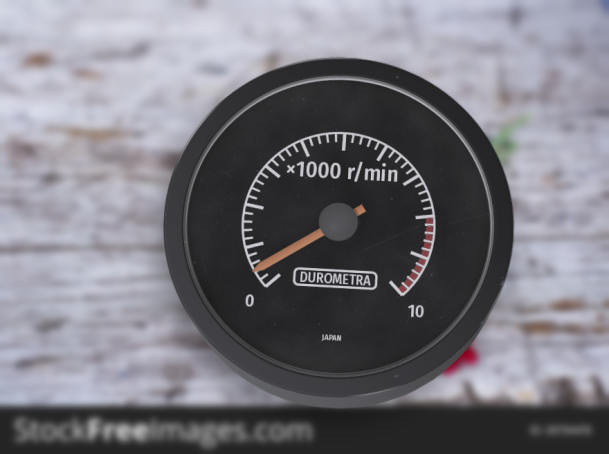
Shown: 400,rpm
